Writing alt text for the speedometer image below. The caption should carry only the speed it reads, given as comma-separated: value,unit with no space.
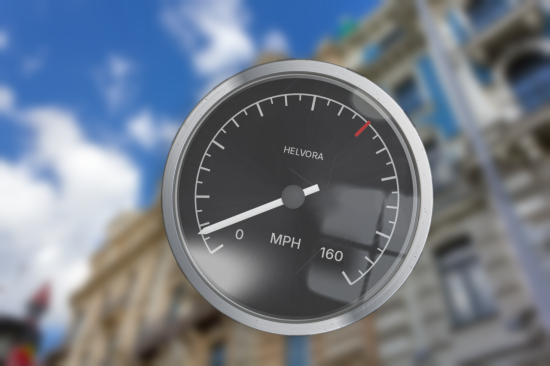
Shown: 7.5,mph
